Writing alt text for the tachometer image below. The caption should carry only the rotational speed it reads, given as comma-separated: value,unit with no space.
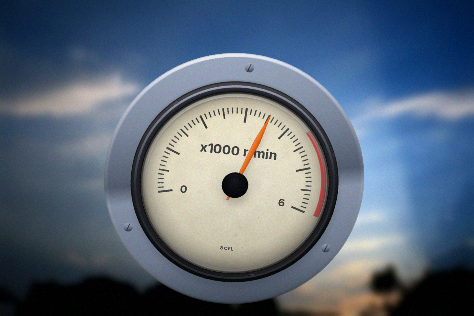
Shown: 3500,rpm
